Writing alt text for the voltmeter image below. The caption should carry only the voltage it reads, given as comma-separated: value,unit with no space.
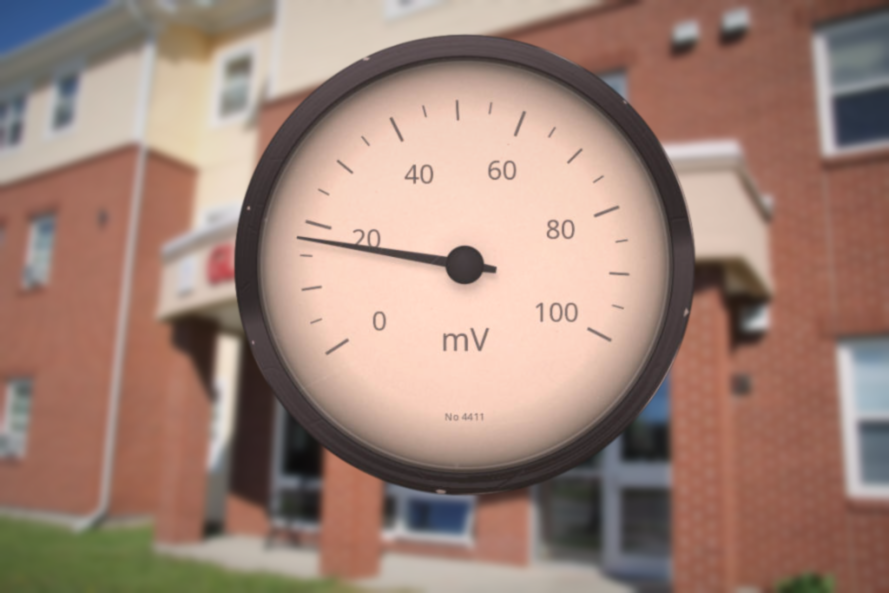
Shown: 17.5,mV
